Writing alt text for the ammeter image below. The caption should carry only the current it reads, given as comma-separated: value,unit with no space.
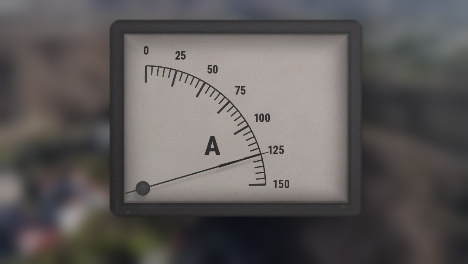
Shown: 125,A
